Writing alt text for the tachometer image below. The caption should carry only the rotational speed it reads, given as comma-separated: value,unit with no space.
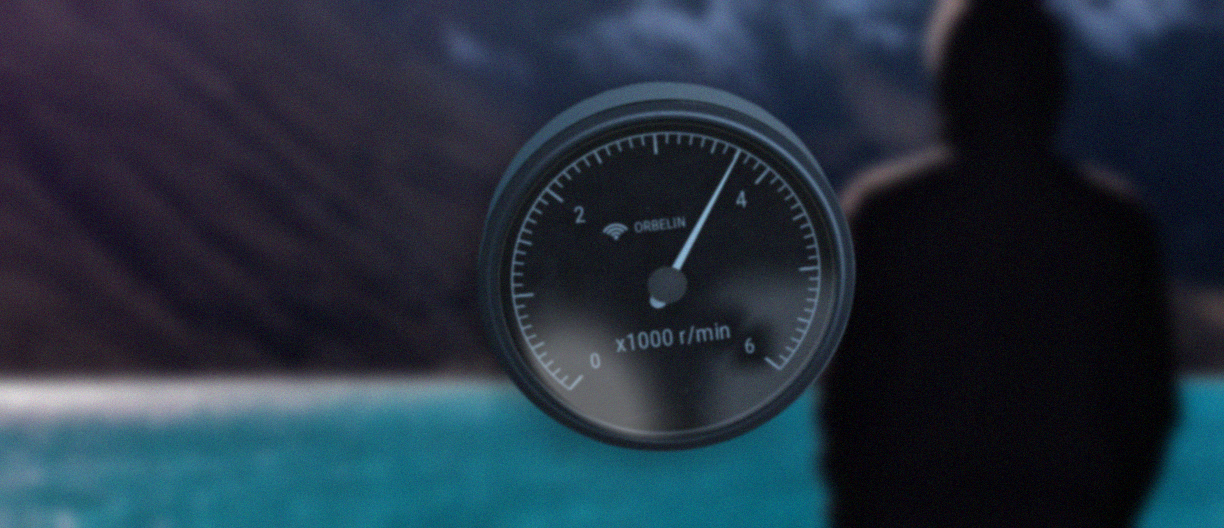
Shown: 3700,rpm
